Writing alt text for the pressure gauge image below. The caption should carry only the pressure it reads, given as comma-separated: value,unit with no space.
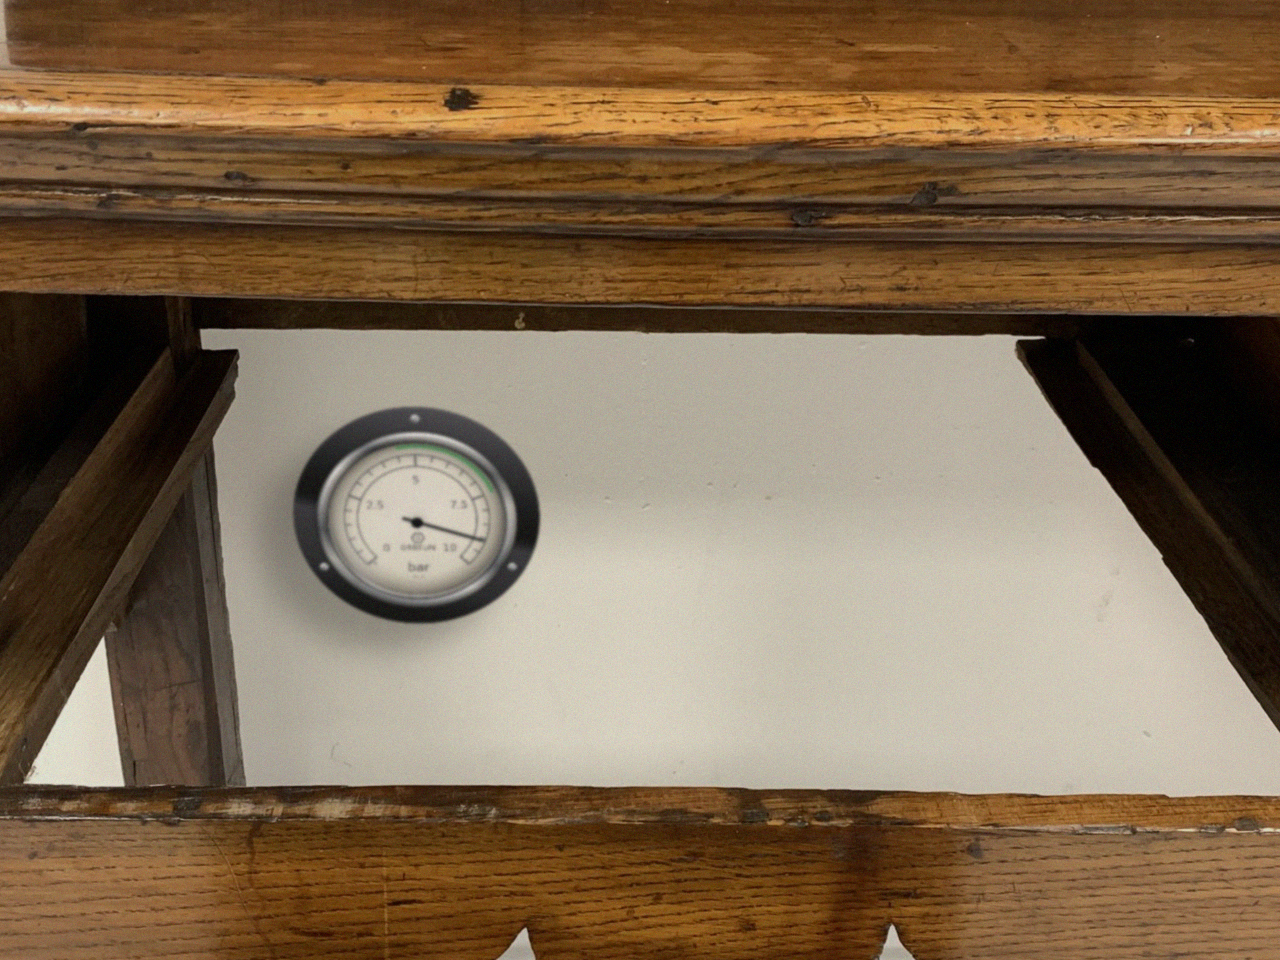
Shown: 9,bar
